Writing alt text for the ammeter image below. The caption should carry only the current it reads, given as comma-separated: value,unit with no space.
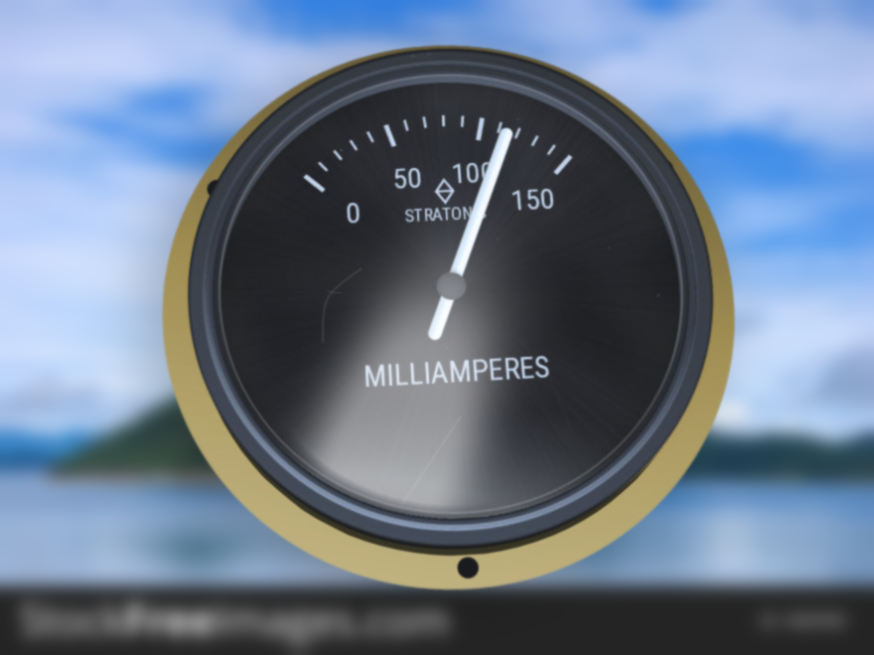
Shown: 115,mA
